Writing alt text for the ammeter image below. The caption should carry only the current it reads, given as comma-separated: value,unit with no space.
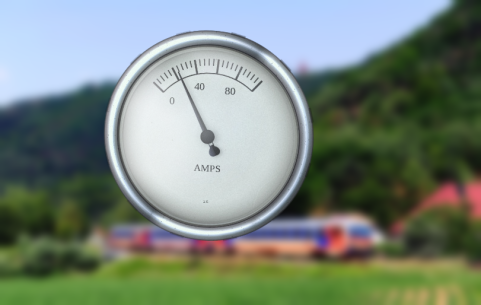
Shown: 24,A
